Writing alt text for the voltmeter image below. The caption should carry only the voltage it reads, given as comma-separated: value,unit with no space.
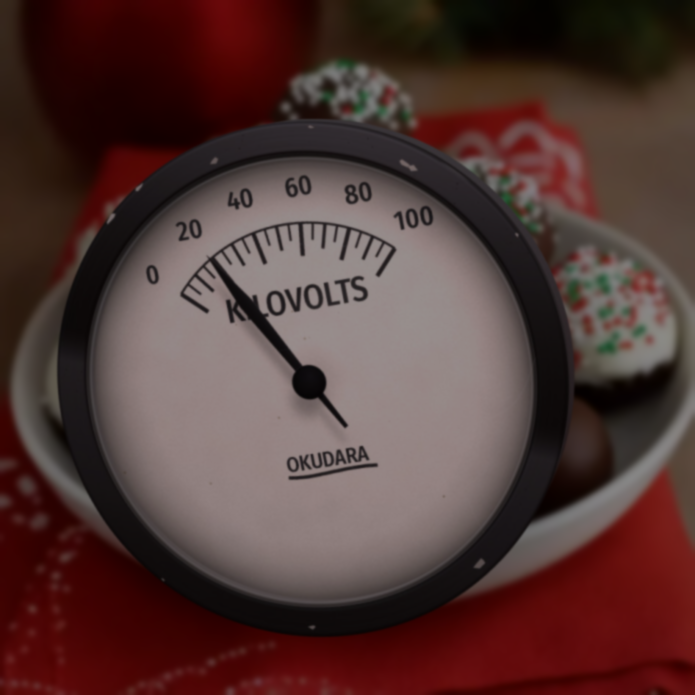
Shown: 20,kV
